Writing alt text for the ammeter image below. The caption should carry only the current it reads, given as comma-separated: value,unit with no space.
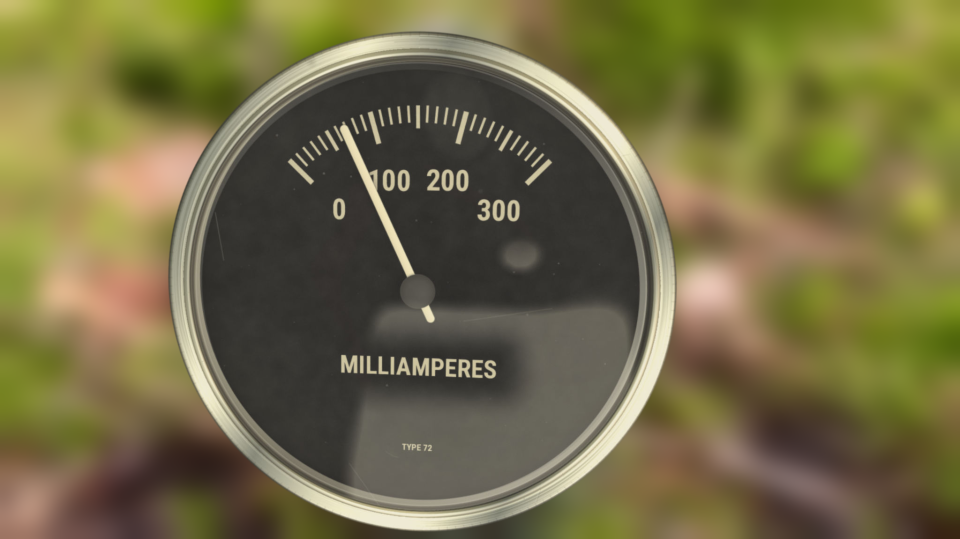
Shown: 70,mA
